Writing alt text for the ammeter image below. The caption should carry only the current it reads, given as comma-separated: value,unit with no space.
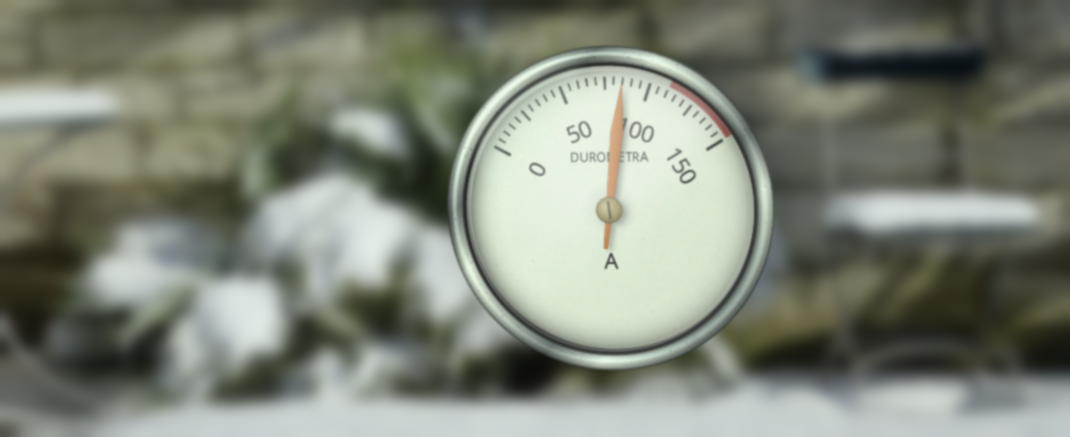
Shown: 85,A
